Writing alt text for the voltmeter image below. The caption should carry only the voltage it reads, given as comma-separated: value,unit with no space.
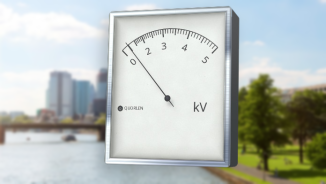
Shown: 1,kV
